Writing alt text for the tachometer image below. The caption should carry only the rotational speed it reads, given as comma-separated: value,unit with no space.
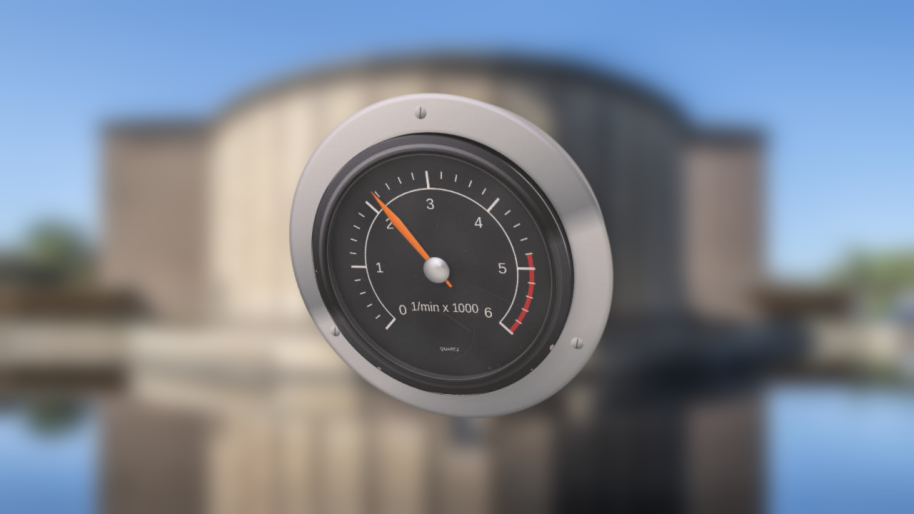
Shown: 2200,rpm
